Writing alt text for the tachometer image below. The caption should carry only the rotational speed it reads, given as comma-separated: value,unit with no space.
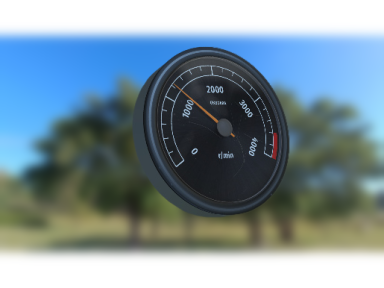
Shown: 1200,rpm
